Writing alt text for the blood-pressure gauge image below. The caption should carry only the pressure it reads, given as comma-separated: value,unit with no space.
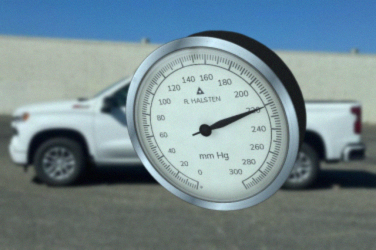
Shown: 220,mmHg
